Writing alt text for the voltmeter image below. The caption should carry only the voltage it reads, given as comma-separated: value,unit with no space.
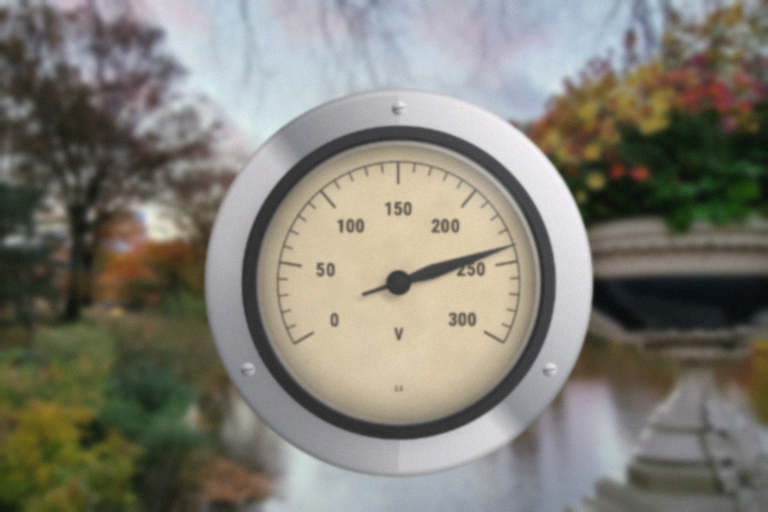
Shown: 240,V
